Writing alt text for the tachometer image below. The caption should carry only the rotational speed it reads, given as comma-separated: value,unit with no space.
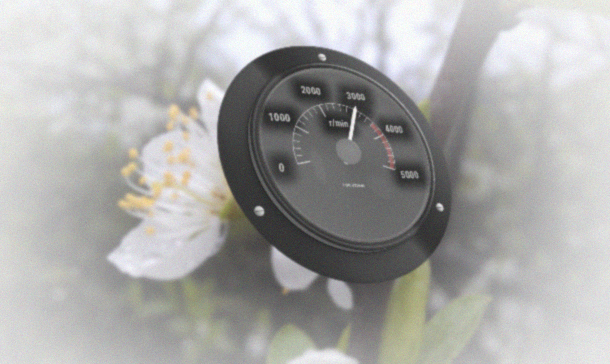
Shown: 3000,rpm
